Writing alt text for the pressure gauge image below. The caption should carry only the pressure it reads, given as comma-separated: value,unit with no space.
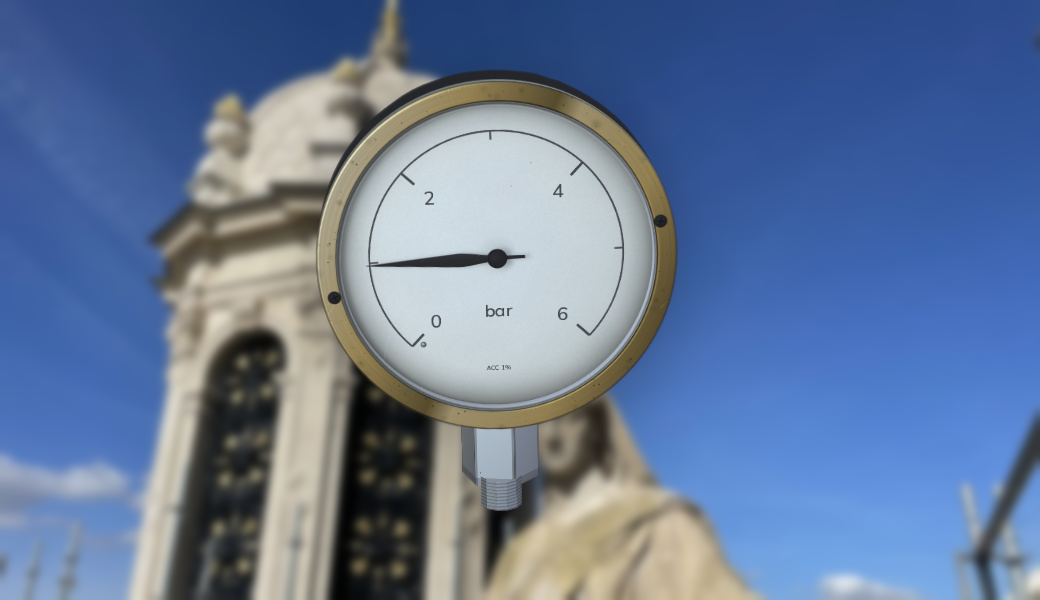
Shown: 1,bar
